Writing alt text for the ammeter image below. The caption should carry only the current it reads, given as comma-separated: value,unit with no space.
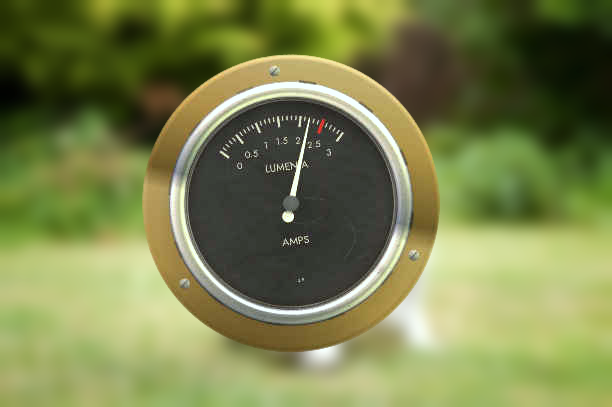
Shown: 2.2,A
